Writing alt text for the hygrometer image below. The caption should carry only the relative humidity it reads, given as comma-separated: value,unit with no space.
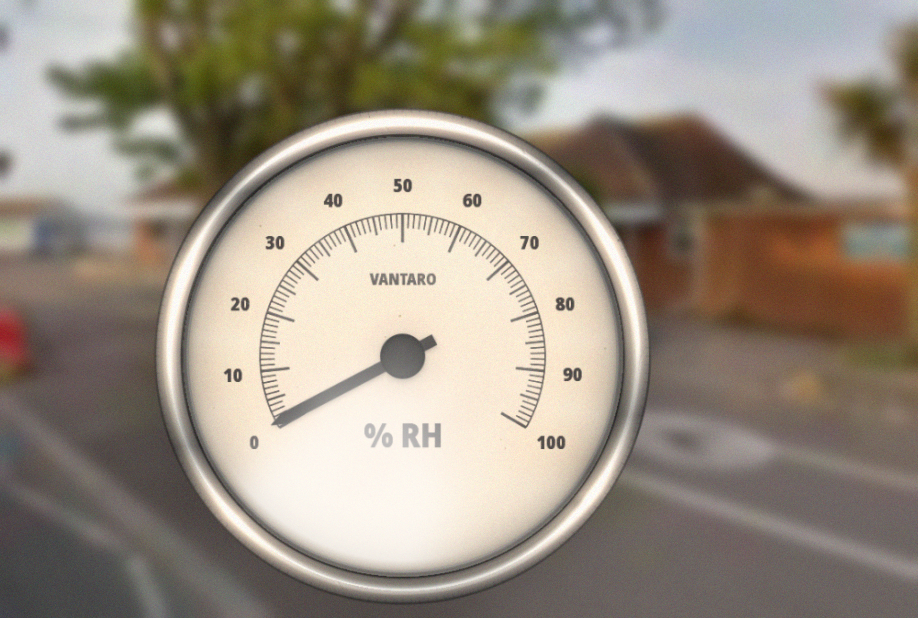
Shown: 1,%
